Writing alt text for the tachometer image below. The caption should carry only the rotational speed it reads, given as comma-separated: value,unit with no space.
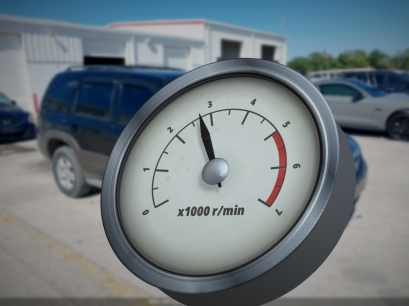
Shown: 2750,rpm
